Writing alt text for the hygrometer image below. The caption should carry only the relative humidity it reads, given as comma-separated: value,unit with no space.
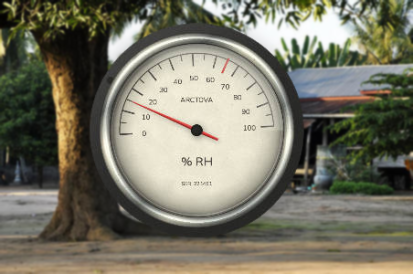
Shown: 15,%
